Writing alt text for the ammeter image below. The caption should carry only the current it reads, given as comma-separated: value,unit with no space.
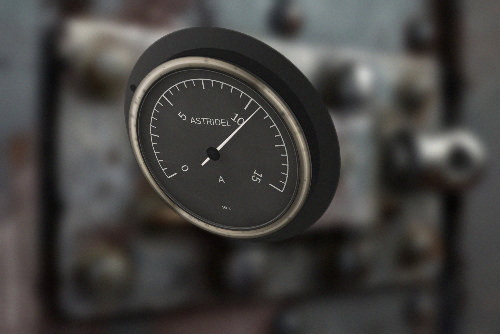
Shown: 10.5,A
